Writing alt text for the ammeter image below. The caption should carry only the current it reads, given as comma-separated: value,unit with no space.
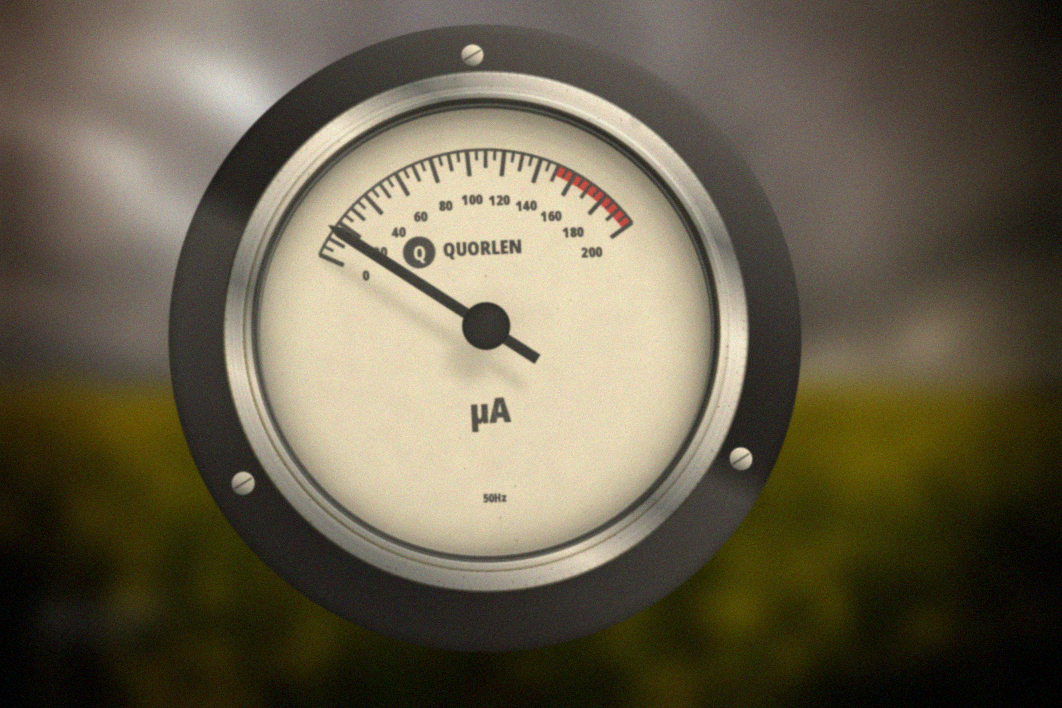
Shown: 15,µA
